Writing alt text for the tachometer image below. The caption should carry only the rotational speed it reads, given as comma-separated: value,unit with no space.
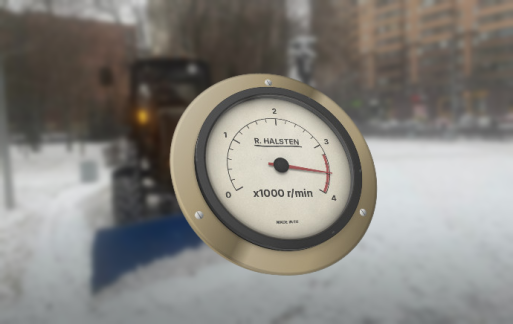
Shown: 3600,rpm
